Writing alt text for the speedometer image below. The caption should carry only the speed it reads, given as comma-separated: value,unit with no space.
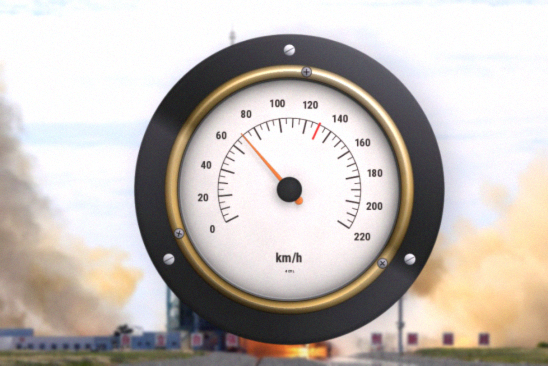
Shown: 70,km/h
